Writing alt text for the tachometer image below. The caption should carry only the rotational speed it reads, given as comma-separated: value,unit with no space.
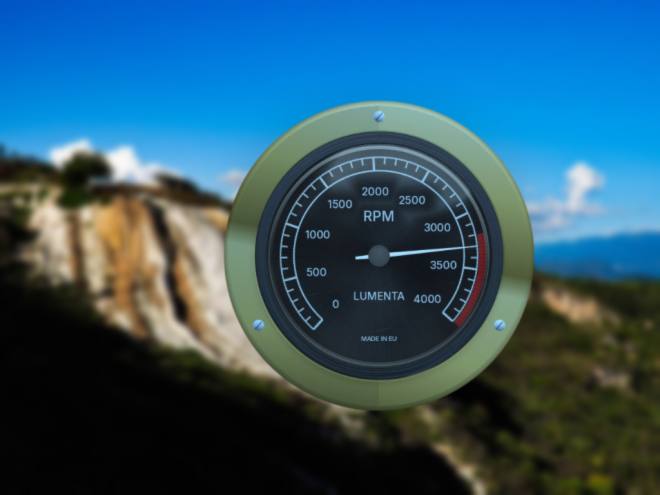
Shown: 3300,rpm
